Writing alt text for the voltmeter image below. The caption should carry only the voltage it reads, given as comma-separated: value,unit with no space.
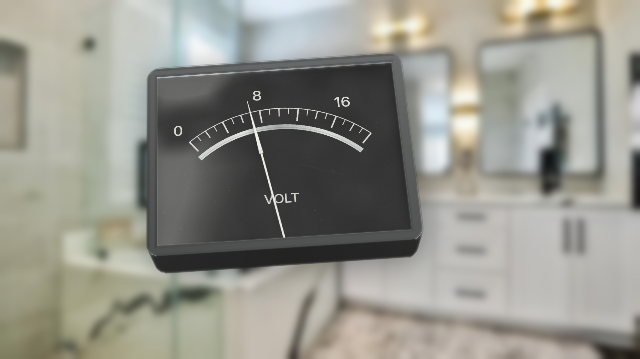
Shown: 7,V
